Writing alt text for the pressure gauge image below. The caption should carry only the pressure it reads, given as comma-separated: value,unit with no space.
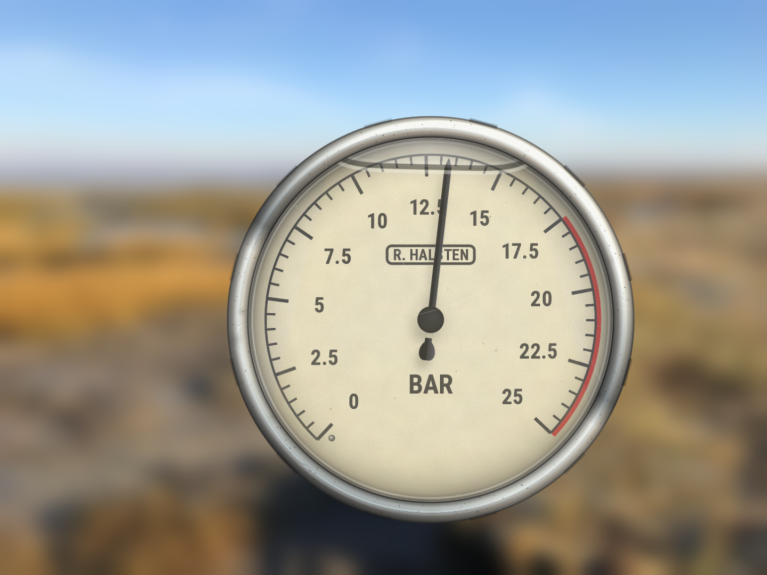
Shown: 13.25,bar
